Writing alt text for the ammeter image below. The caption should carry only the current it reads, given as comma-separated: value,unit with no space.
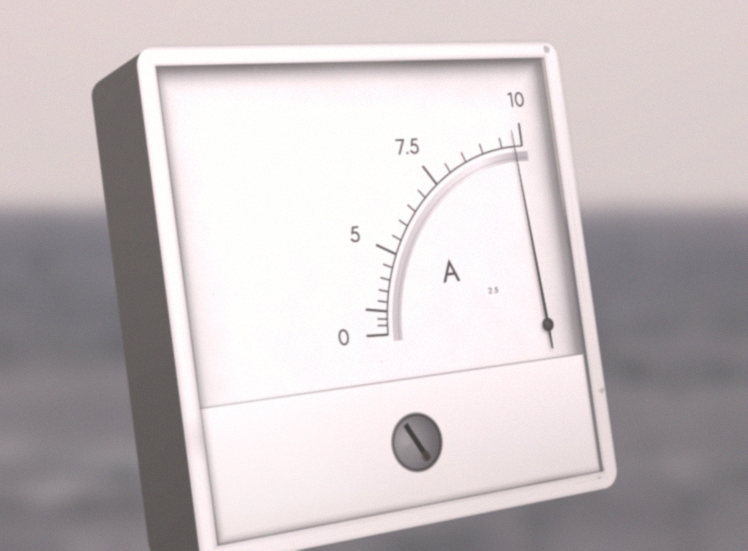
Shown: 9.75,A
